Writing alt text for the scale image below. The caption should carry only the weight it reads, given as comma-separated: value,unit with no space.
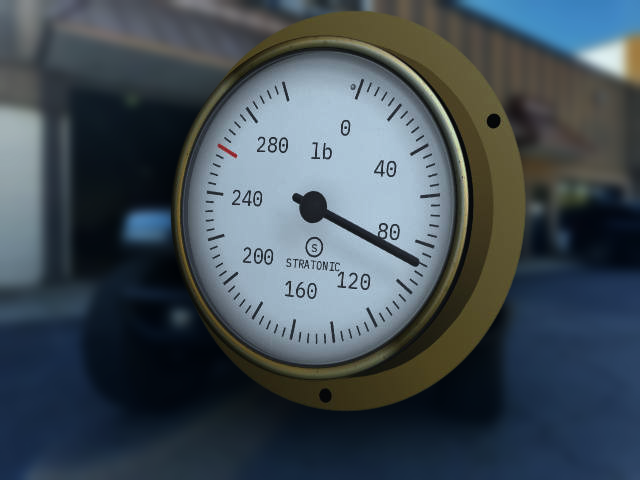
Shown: 88,lb
